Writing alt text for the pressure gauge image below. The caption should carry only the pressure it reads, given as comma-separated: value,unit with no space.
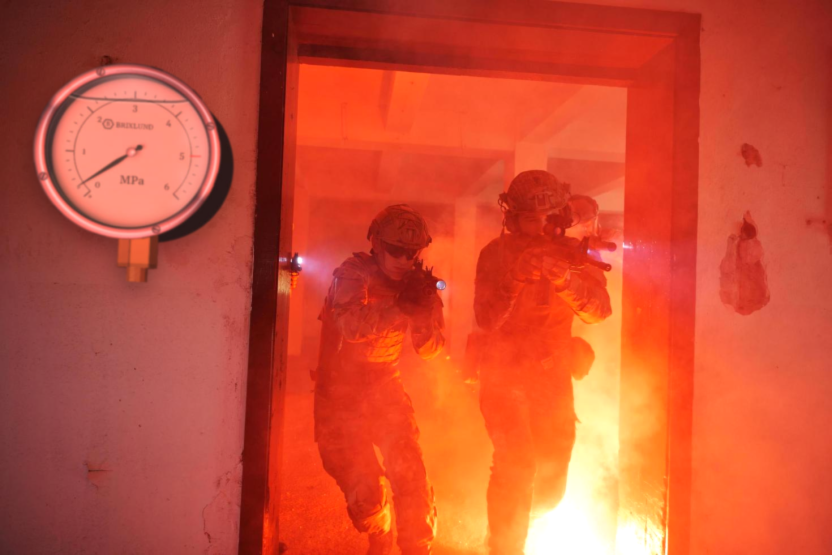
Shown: 0.2,MPa
